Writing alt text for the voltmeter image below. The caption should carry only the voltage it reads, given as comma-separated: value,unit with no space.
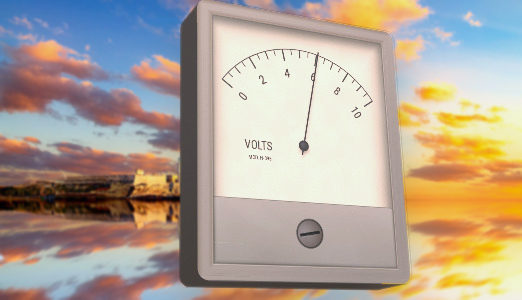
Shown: 6,V
